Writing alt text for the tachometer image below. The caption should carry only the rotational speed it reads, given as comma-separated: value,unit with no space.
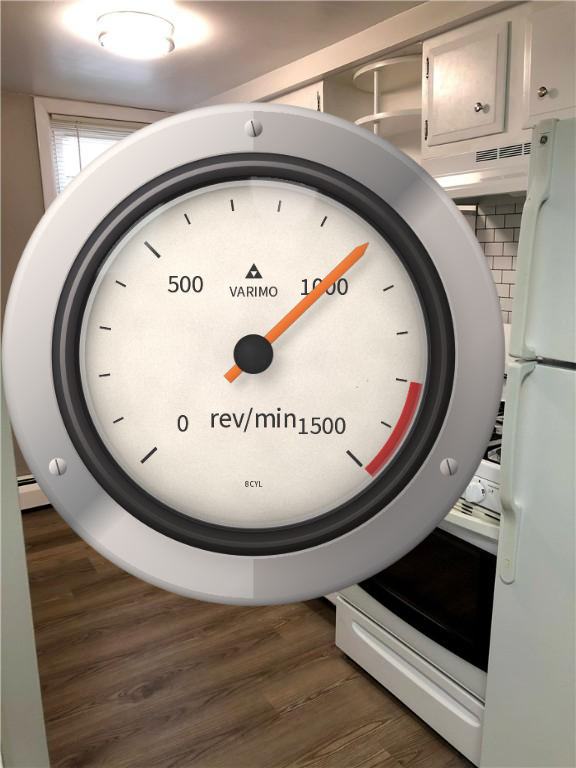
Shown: 1000,rpm
